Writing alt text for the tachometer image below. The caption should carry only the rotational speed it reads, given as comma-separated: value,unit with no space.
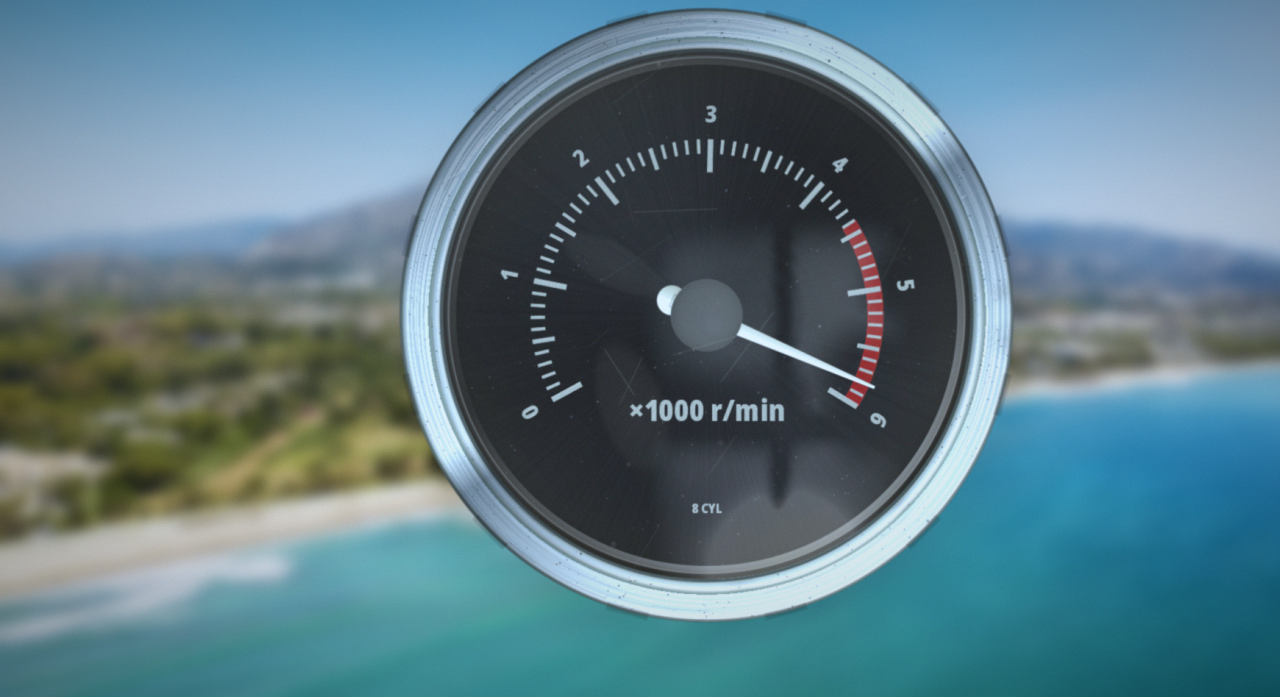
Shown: 5800,rpm
